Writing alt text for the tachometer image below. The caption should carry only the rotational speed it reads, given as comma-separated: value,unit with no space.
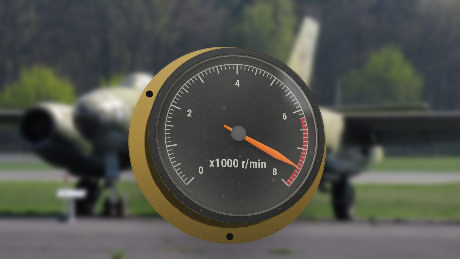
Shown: 7500,rpm
